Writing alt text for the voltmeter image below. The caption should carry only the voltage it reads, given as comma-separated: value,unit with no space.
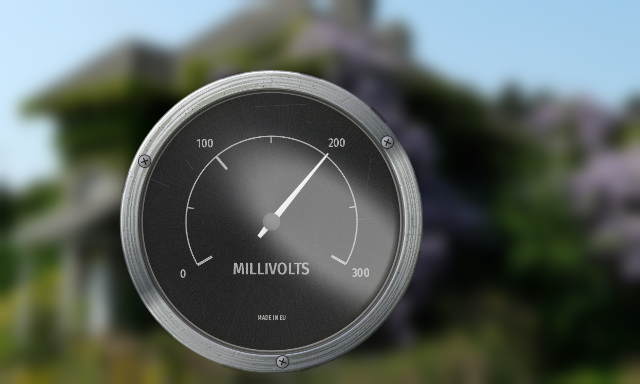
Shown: 200,mV
